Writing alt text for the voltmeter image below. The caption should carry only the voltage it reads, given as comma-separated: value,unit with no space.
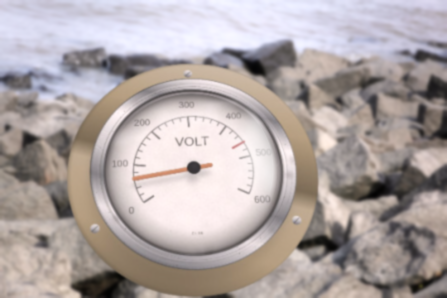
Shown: 60,V
